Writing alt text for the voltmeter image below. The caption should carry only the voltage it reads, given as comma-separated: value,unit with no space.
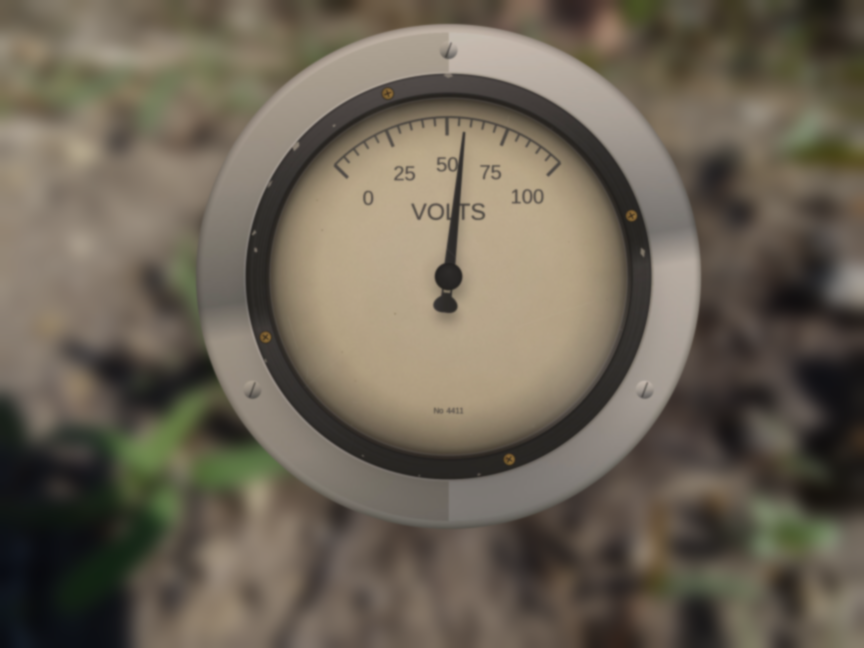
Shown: 57.5,V
